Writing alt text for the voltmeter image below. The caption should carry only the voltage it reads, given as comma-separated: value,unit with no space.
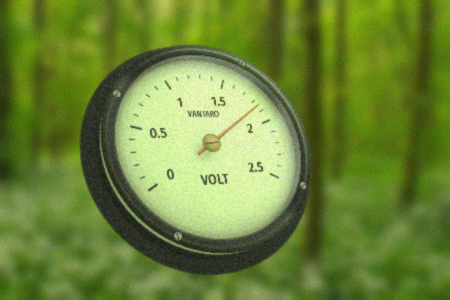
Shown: 1.85,V
